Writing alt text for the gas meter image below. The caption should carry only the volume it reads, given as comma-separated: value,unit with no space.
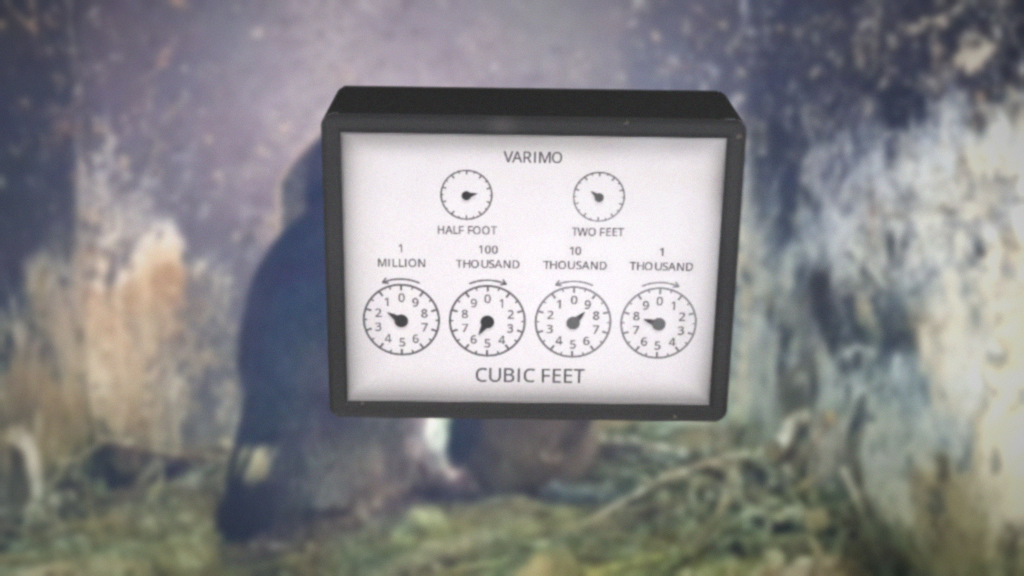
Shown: 158800,ft³
